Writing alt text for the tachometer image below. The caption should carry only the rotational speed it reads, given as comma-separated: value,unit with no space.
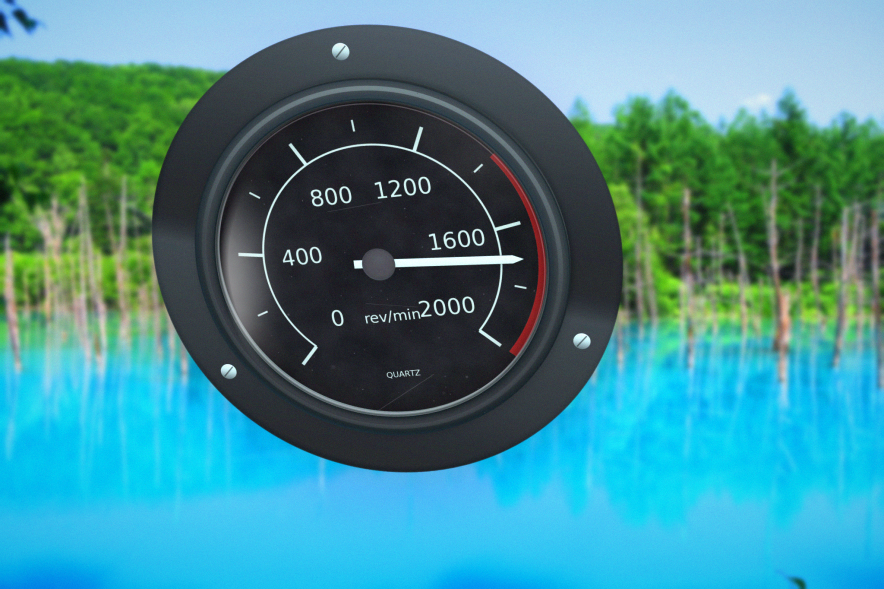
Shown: 1700,rpm
